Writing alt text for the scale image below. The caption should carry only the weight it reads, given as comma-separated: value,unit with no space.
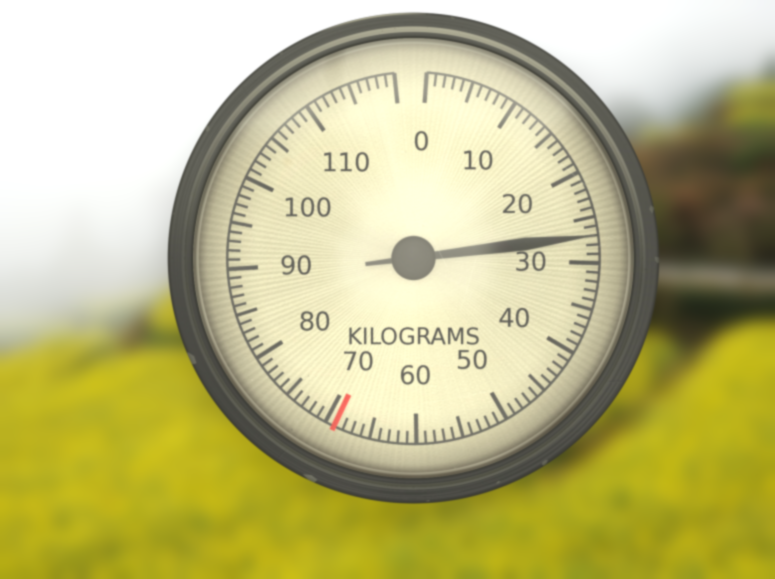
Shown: 27,kg
